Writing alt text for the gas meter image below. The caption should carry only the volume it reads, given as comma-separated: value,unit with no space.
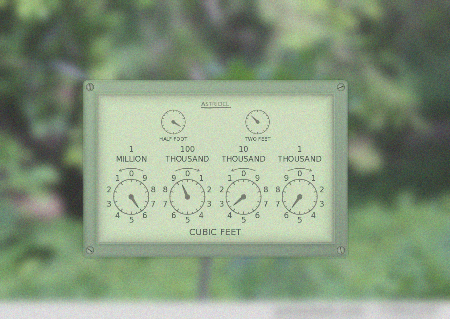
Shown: 593600,ft³
